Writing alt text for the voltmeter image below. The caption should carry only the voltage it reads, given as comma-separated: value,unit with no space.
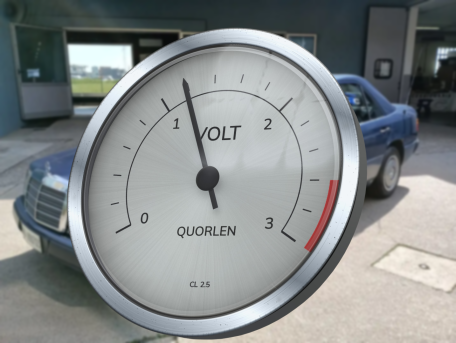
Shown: 1.2,V
